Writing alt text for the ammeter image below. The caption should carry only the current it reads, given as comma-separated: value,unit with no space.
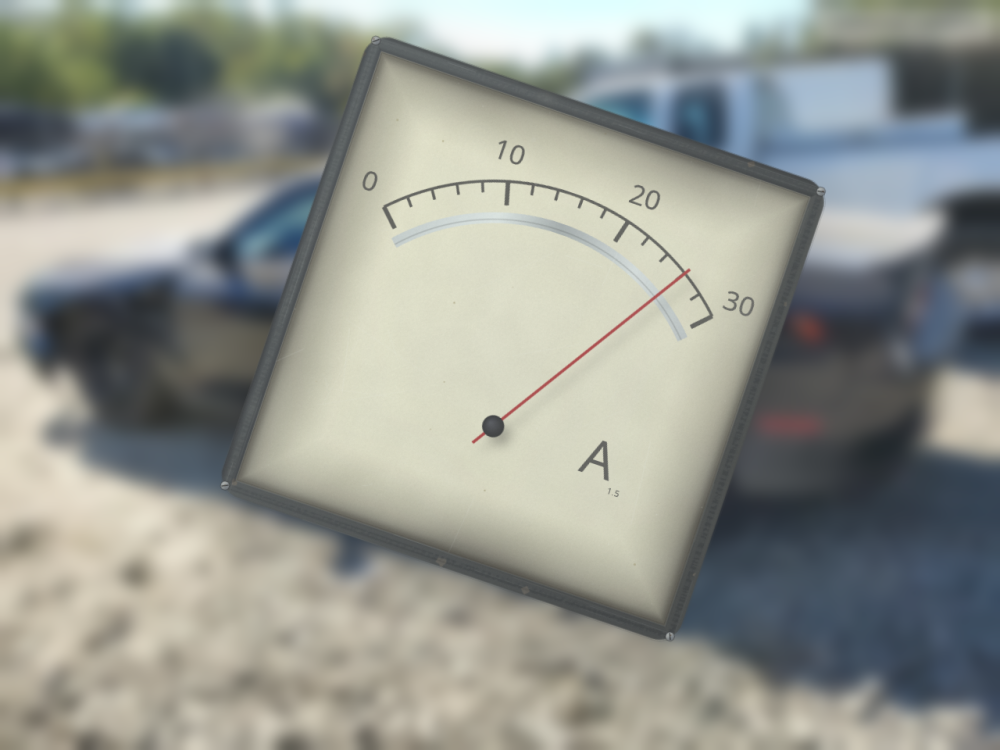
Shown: 26,A
